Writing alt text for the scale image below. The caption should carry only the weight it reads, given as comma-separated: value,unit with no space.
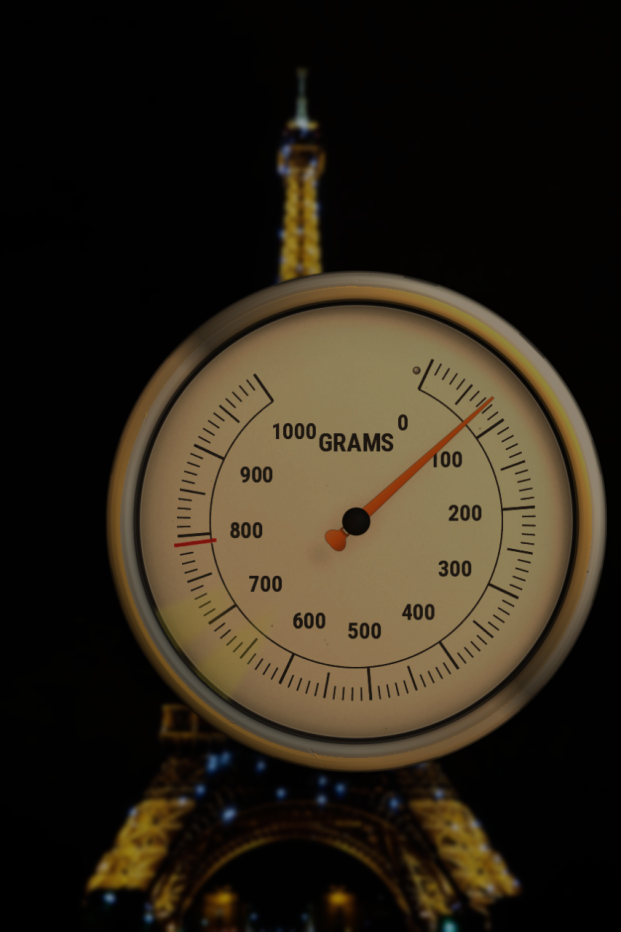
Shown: 75,g
